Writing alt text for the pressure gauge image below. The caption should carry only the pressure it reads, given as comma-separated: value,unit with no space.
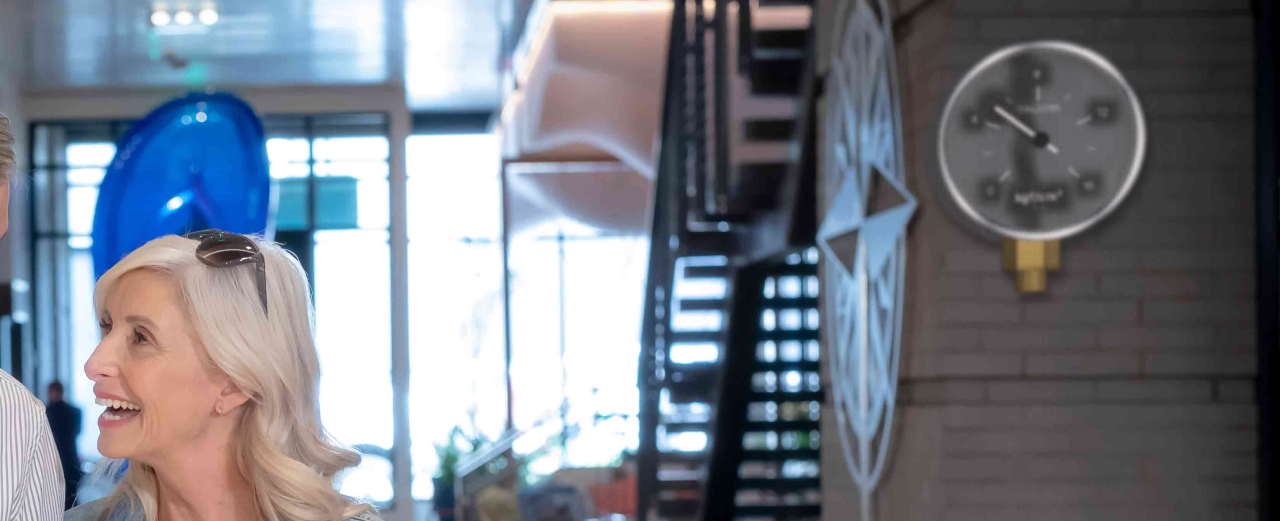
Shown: 5,kg/cm²
